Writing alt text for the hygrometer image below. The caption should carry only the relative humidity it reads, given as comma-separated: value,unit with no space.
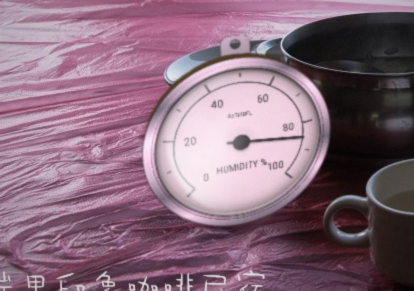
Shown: 85,%
